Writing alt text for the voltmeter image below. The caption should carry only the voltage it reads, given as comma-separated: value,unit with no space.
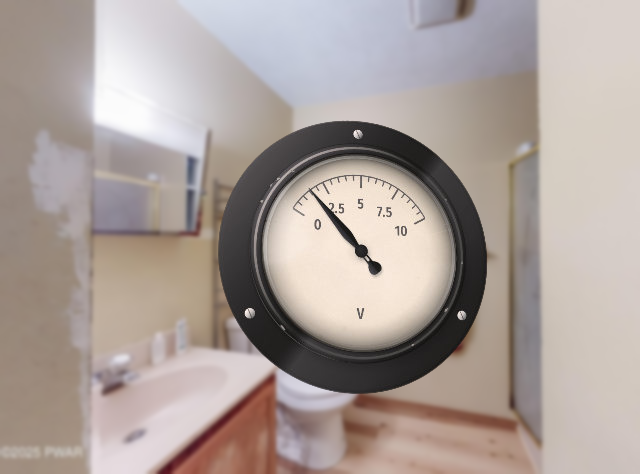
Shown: 1.5,V
